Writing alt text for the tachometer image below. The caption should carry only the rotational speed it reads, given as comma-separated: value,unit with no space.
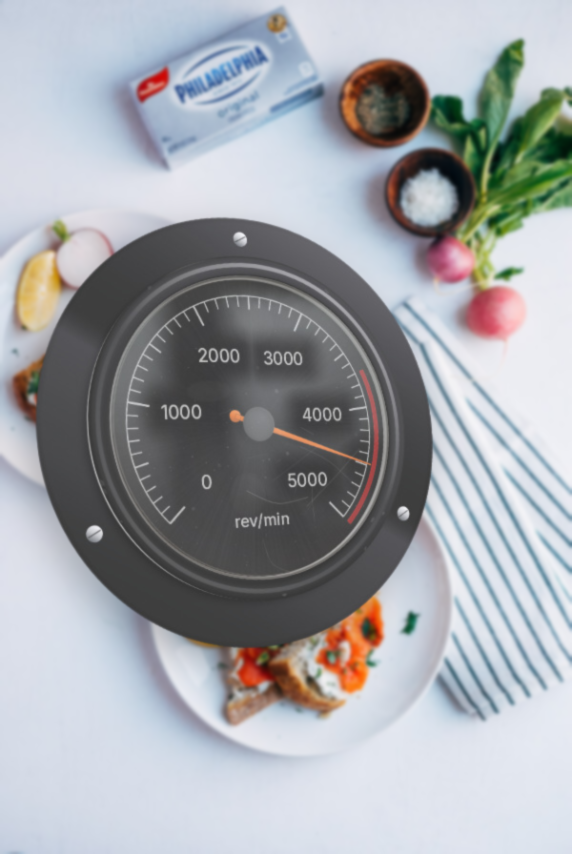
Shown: 4500,rpm
